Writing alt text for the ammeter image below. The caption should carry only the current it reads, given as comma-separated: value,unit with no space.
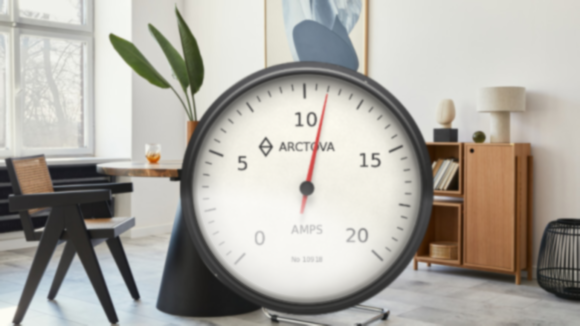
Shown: 11,A
